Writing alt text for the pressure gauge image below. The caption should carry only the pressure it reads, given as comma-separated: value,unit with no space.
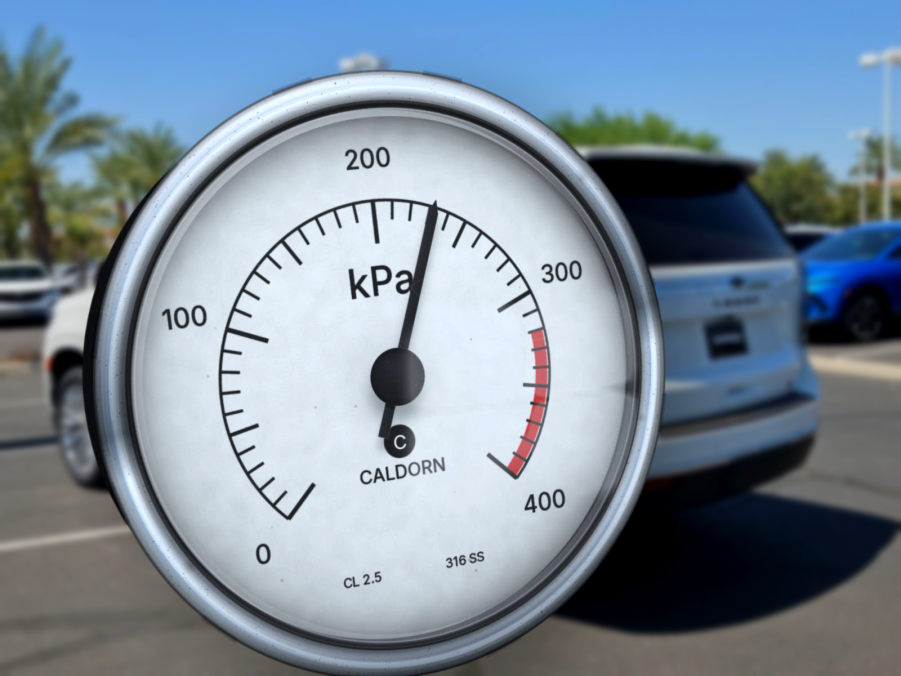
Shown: 230,kPa
